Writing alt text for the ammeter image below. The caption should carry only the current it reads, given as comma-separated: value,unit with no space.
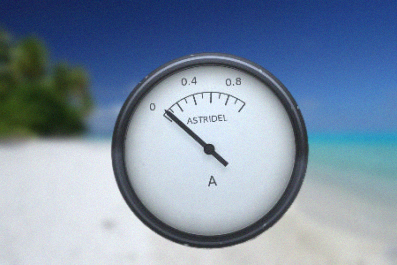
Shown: 0.05,A
